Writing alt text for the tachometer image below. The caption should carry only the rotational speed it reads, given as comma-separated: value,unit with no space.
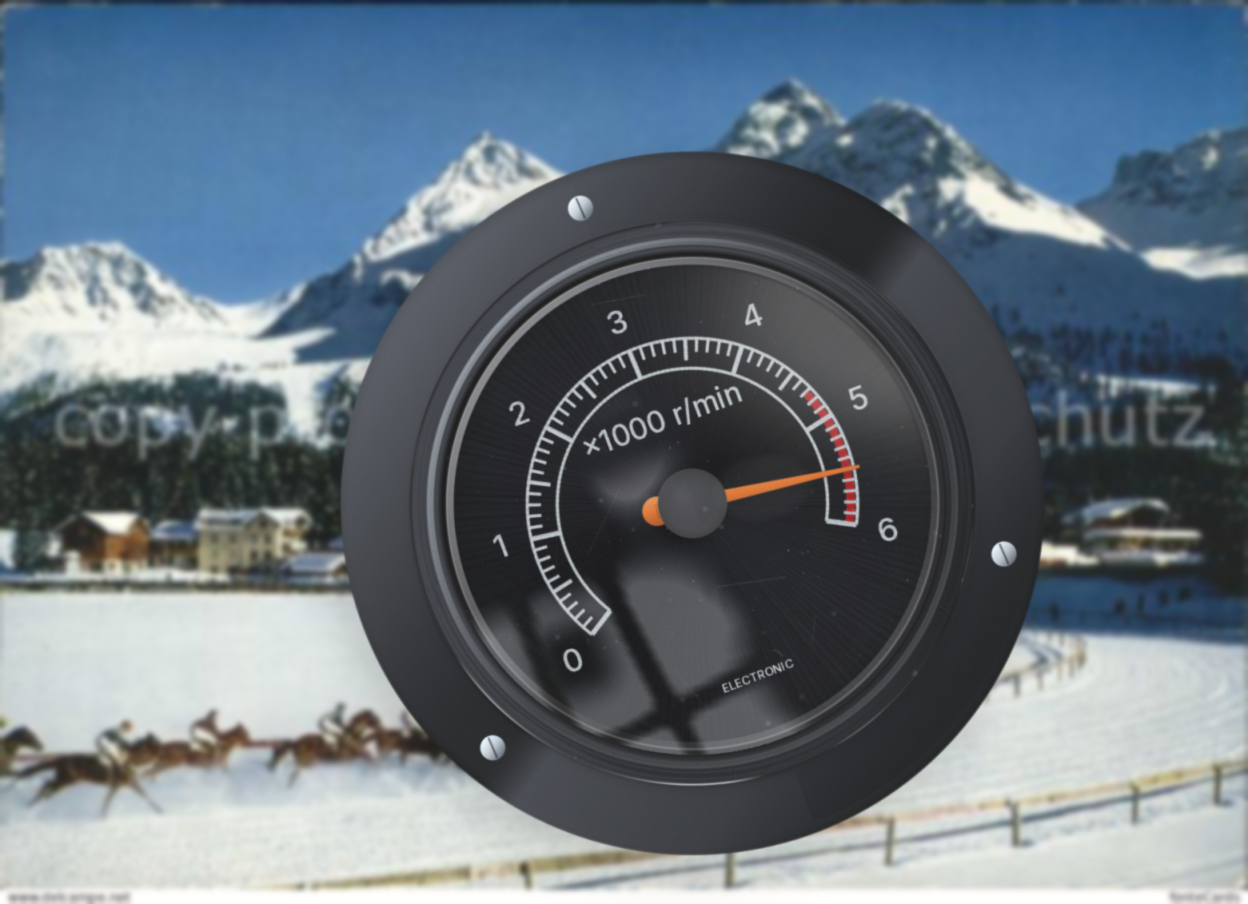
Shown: 5500,rpm
